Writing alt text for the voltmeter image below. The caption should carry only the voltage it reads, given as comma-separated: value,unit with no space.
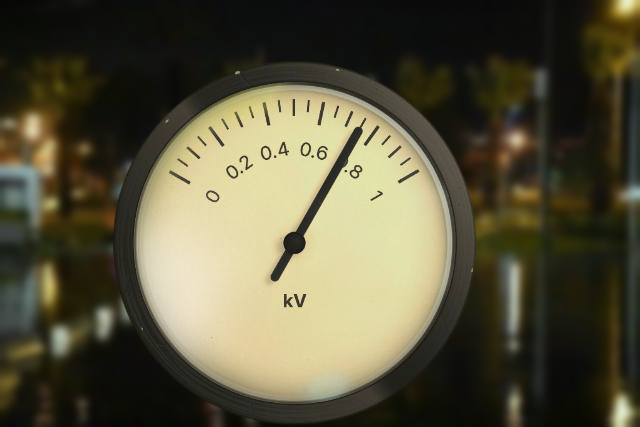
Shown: 0.75,kV
